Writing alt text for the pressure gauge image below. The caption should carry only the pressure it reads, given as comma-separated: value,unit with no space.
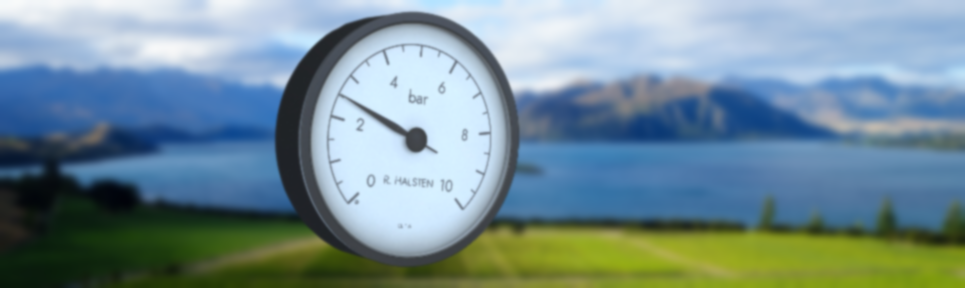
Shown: 2.5,bar
